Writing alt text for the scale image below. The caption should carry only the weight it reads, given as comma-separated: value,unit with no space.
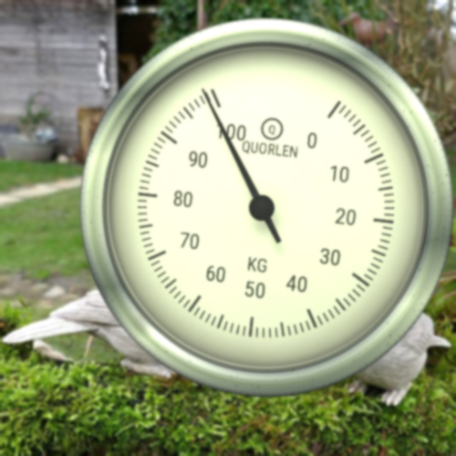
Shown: 99,kg
